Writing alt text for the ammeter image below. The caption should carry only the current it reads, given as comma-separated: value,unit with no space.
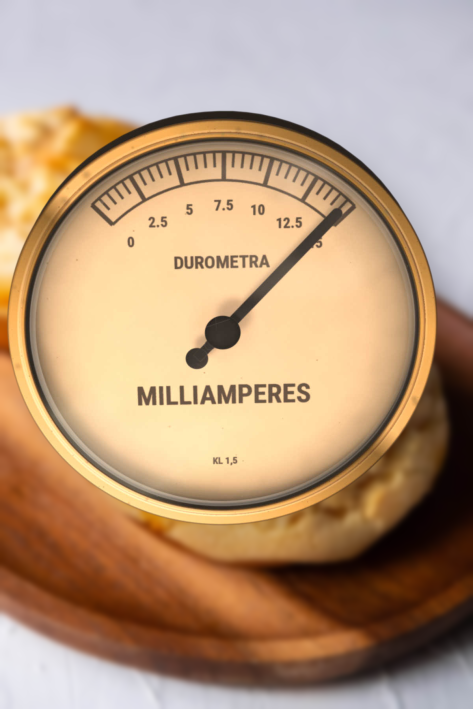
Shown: 14.5,mA
